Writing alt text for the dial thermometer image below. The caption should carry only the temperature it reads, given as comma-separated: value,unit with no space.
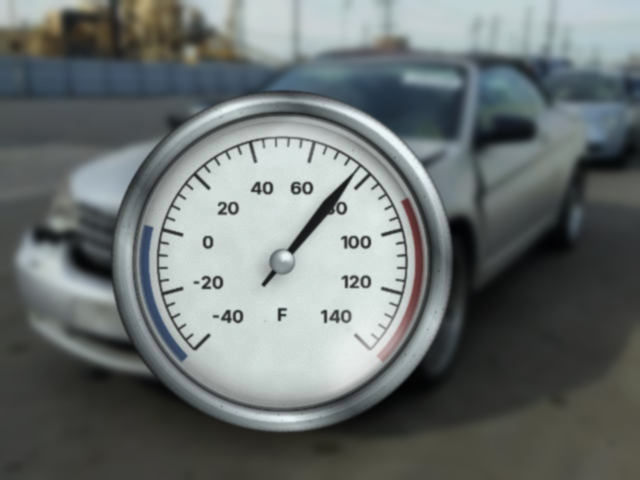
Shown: 76,°F
